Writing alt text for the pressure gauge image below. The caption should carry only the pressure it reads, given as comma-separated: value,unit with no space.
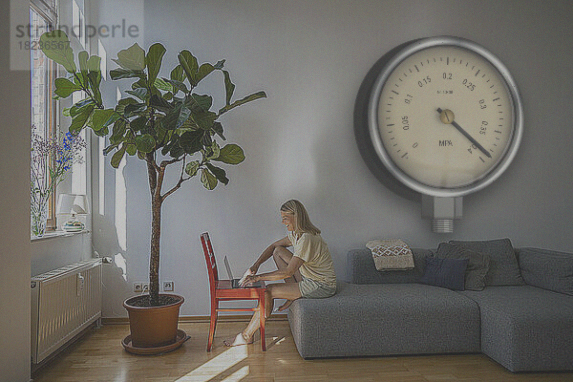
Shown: 0.39,MPa
